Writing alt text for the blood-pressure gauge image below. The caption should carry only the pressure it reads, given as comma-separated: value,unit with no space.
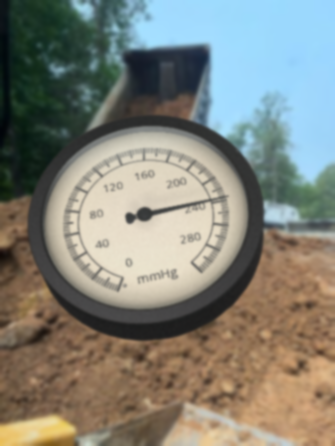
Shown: 240,mmHg
